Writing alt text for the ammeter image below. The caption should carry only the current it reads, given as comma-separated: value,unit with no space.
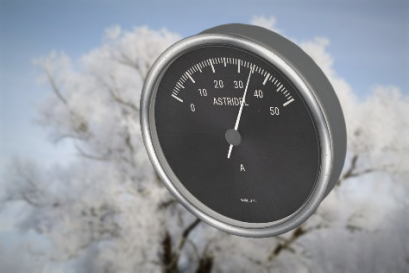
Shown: 35,A
